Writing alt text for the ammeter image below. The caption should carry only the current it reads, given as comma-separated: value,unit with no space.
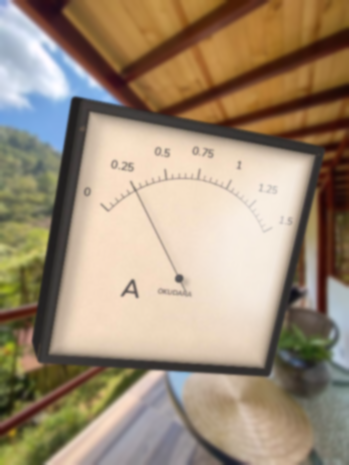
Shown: 0.25,A
